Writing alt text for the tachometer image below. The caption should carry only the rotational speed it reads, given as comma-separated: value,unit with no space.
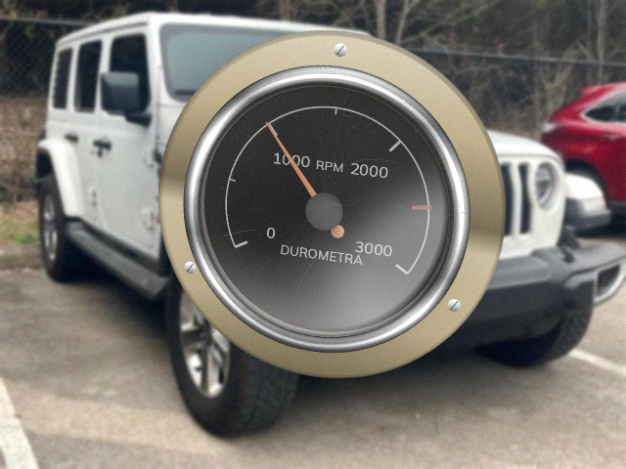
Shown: 1000,rpm
